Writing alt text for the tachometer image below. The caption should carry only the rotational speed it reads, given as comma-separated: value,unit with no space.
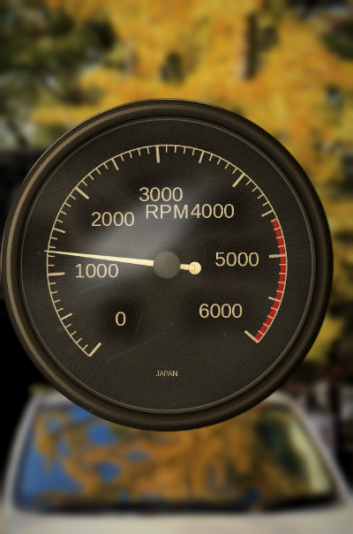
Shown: 1250,rpm
